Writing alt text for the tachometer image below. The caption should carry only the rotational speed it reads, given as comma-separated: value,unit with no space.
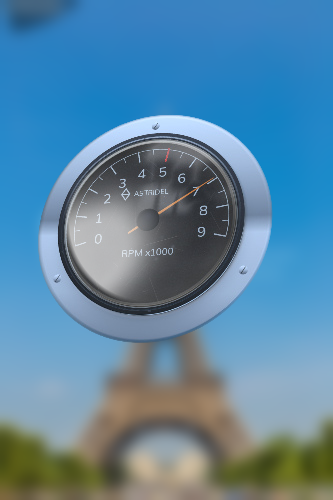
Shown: 7000,rpm
